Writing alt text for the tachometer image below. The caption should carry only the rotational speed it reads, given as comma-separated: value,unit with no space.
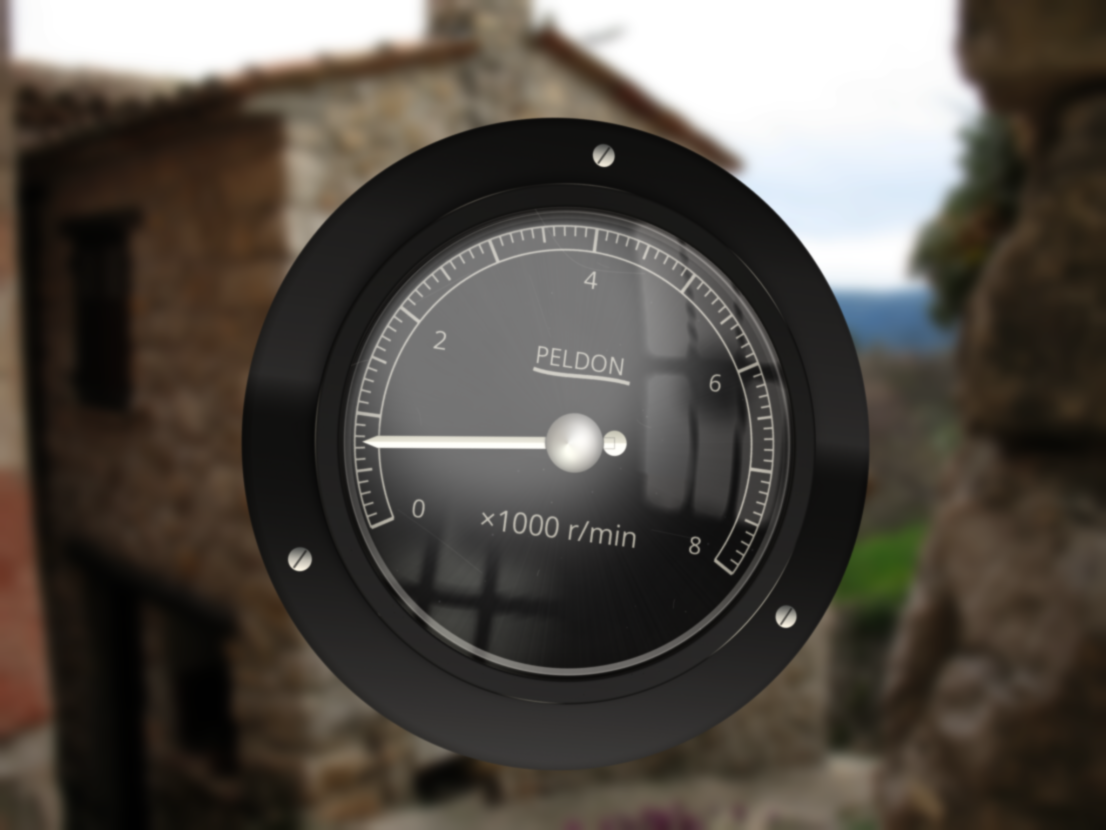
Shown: 750,rpm
